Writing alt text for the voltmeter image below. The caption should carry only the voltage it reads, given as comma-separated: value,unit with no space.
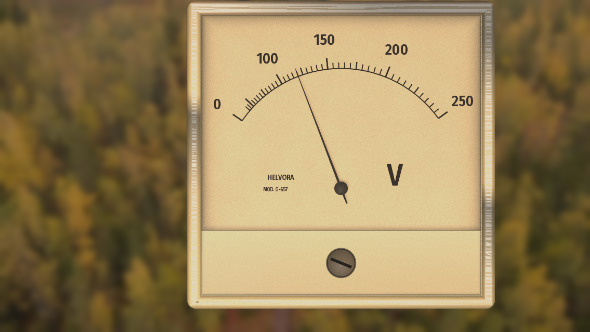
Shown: 120,V
